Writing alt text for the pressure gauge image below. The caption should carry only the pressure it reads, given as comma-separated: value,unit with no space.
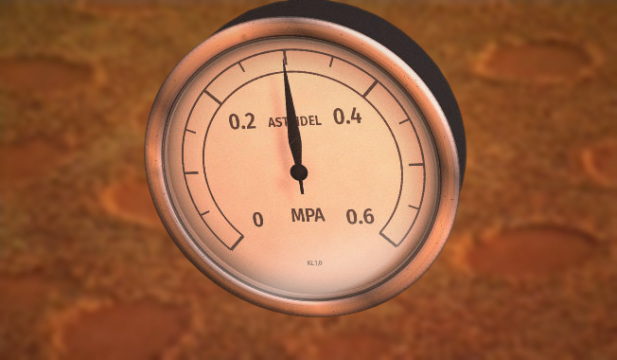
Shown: 0.3,MPa
